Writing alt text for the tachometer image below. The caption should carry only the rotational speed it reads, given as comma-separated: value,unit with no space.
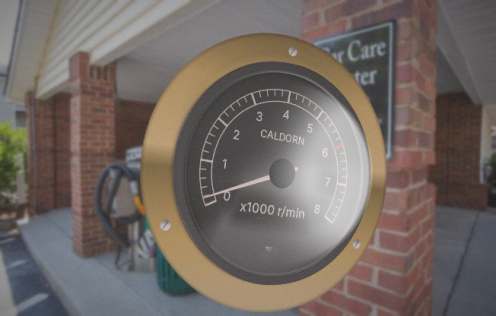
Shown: 200,rpm
